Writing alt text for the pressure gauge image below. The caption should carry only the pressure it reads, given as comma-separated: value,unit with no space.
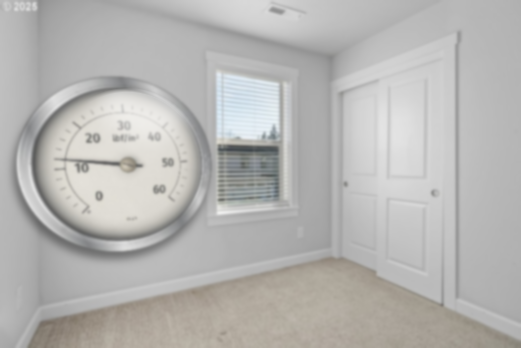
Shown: 12,psi
